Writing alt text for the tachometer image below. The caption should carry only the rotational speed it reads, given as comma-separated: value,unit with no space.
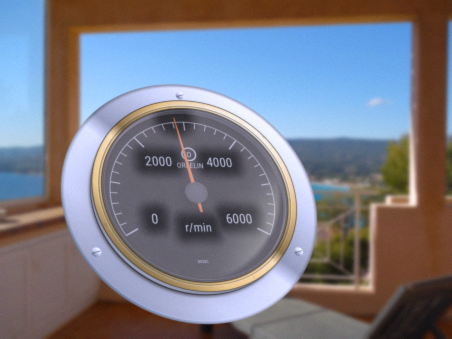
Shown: 2800,rpm
